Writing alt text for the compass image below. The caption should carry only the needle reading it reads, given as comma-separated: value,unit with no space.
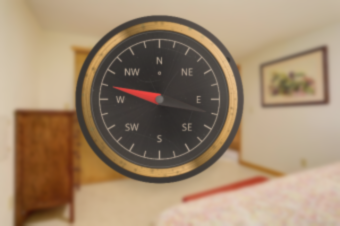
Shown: 285,°
